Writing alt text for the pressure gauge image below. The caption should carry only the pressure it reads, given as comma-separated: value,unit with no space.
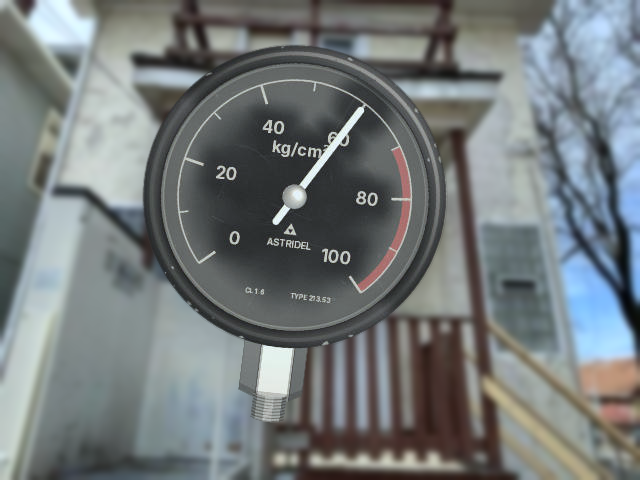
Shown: 60,kg/cm²
